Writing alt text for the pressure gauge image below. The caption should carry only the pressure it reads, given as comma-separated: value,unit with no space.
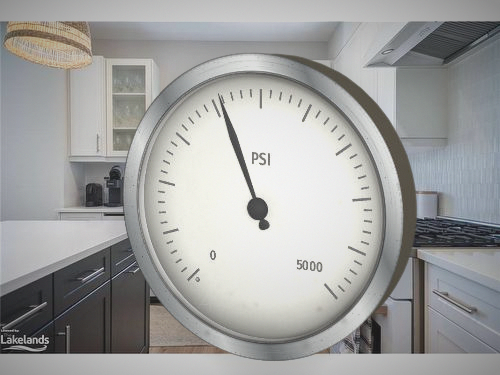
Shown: 2100,psi
